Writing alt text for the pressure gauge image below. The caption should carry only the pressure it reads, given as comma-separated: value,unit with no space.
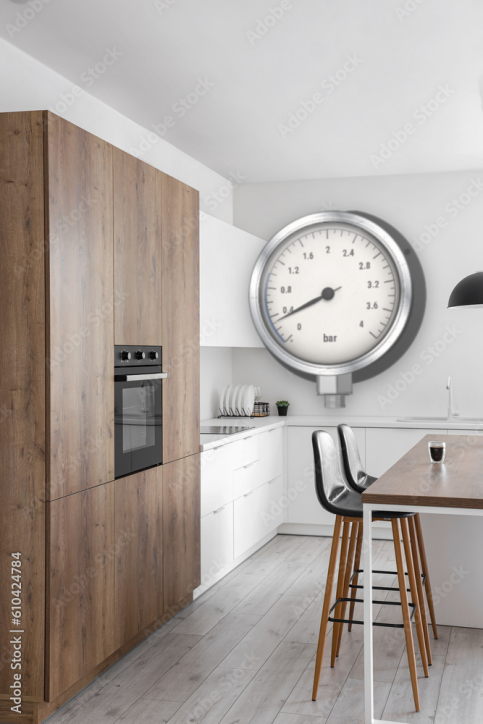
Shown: 0.3,bar
